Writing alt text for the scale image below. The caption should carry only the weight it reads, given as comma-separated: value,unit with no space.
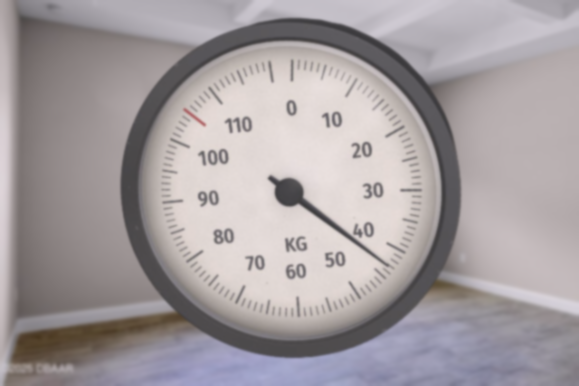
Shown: 43,kg
